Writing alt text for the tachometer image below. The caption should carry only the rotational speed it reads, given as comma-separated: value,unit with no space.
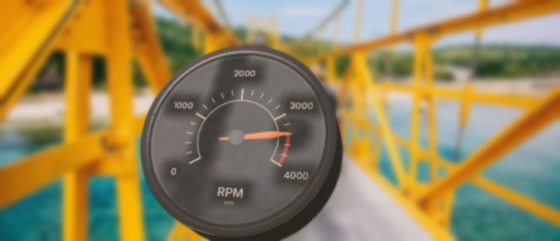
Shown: 3400,rpm
